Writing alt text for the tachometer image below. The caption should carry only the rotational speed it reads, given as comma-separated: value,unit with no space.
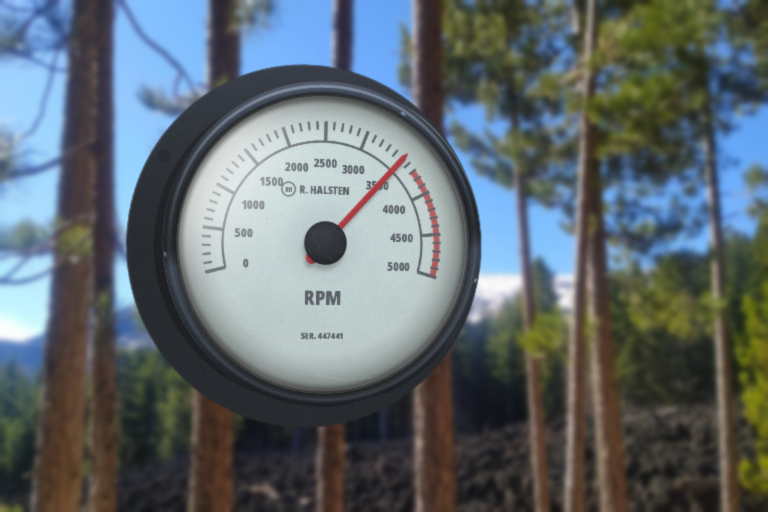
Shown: 3500,rpm
